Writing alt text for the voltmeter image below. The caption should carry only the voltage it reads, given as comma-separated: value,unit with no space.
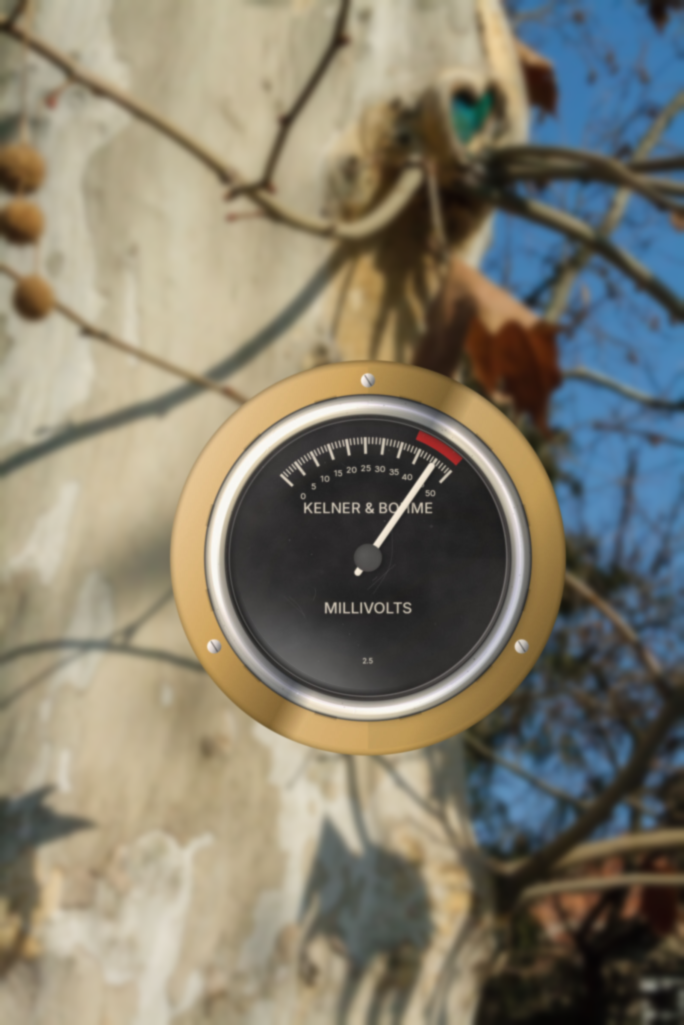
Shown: 45,mV
